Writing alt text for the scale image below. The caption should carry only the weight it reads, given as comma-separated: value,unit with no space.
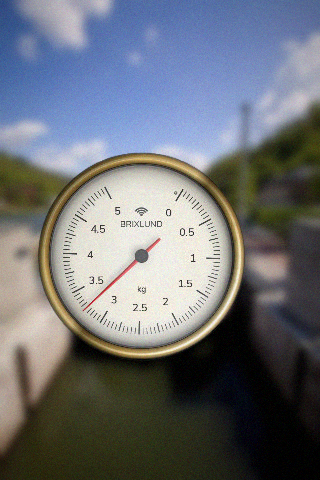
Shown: 3.25,kg
